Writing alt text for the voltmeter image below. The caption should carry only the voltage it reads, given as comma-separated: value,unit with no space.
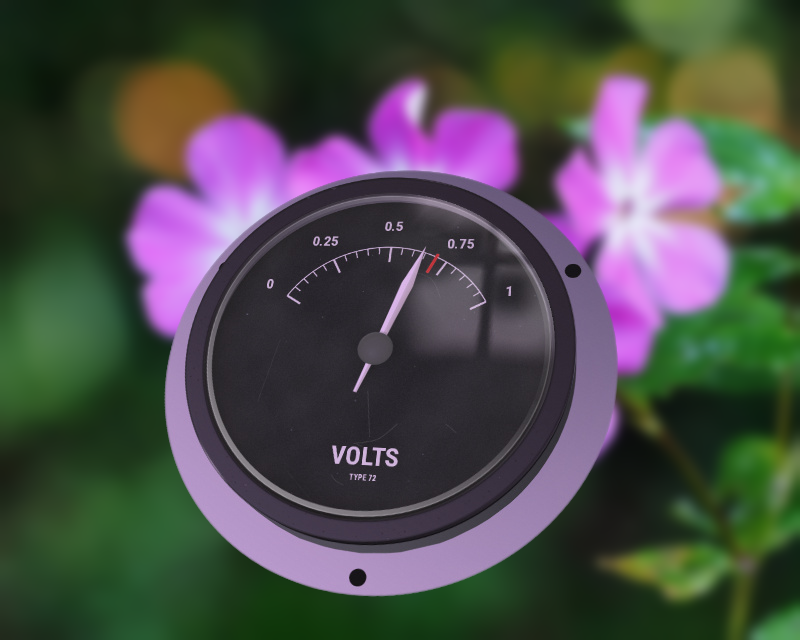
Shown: 0.65,V
